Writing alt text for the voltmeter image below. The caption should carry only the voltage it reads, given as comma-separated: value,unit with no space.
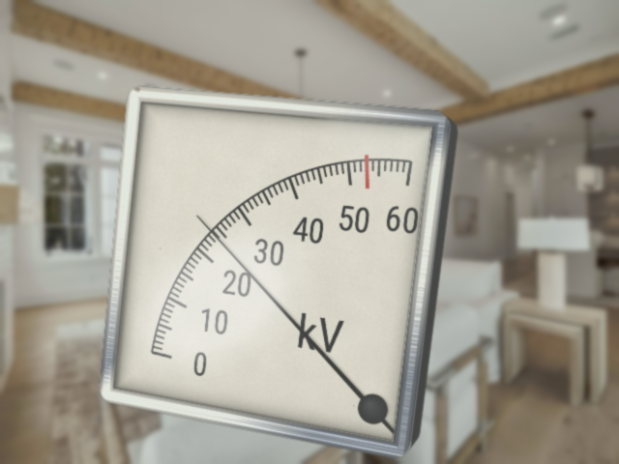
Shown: 24,kV
